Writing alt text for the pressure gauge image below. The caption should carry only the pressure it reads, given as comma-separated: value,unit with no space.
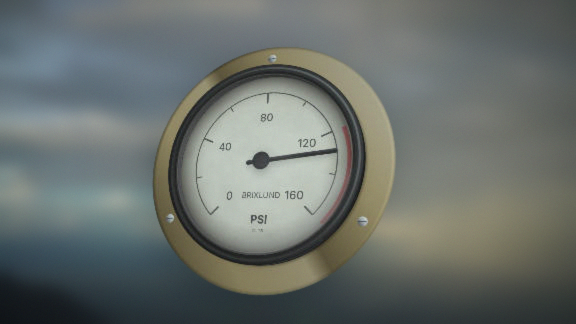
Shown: 130,psi
